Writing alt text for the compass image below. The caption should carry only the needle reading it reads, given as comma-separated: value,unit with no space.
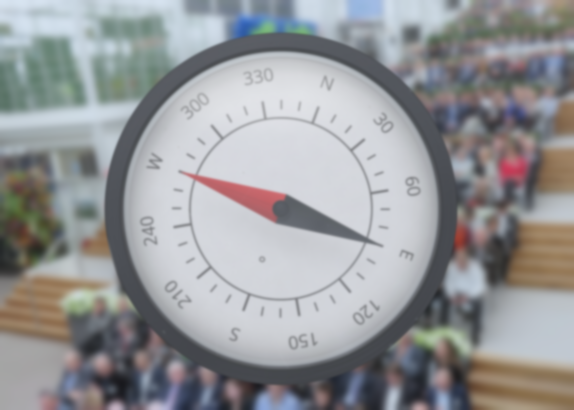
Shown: 270,°
